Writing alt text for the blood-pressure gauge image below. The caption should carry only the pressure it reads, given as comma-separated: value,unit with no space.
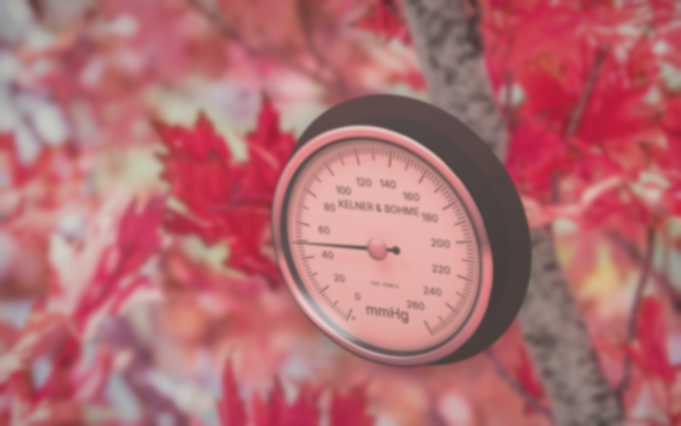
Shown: 50,mmHg
